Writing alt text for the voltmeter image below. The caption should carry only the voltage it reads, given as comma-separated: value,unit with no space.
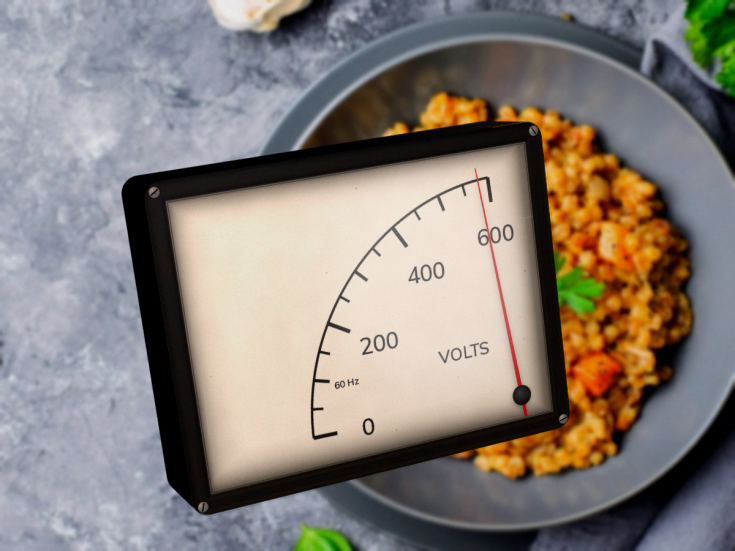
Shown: 575,V
